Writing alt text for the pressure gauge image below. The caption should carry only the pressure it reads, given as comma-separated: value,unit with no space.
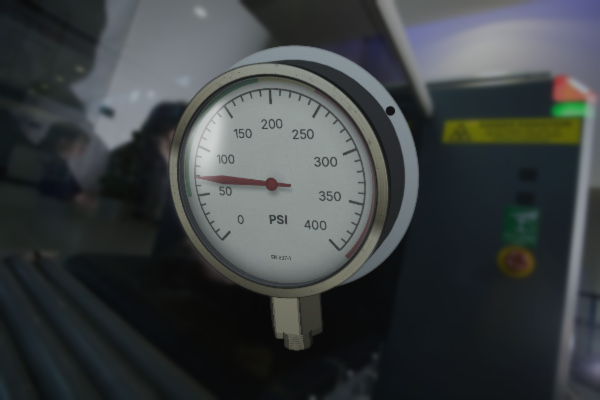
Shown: 70,psi
